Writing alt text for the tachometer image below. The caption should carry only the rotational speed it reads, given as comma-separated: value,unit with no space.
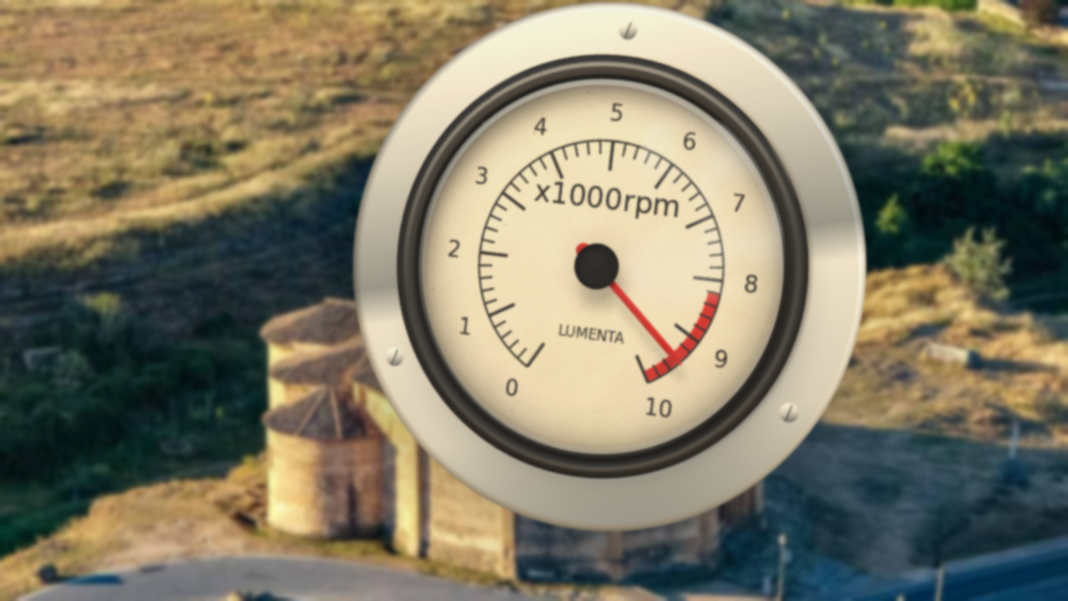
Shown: 9400,rpm
